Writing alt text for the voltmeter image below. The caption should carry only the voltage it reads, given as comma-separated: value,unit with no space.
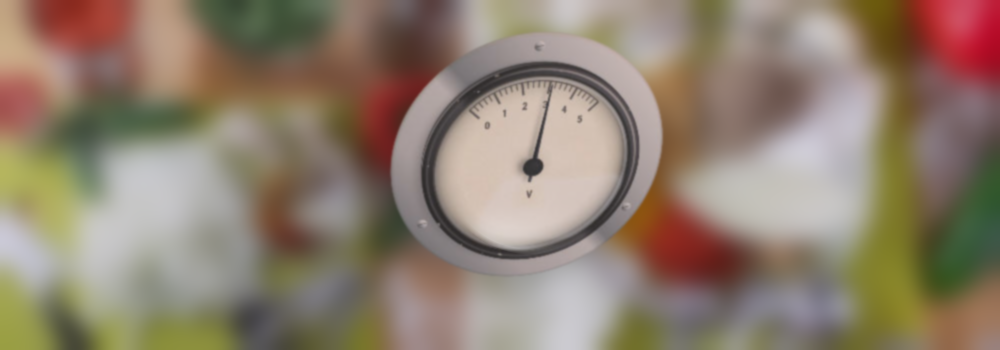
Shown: 3,V
